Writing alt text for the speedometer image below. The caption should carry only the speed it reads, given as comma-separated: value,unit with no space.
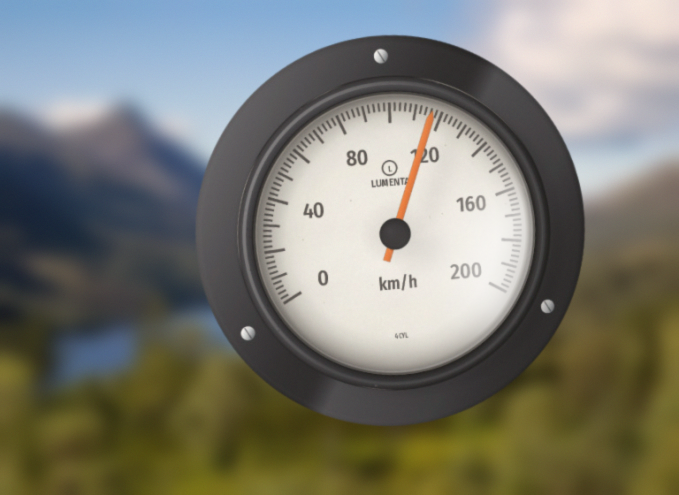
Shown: 116,km/h
